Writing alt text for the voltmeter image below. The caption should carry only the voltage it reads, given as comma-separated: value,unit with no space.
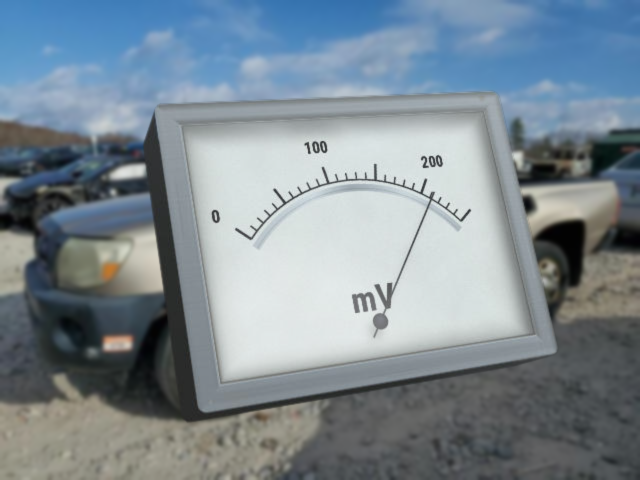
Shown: 210,mV
